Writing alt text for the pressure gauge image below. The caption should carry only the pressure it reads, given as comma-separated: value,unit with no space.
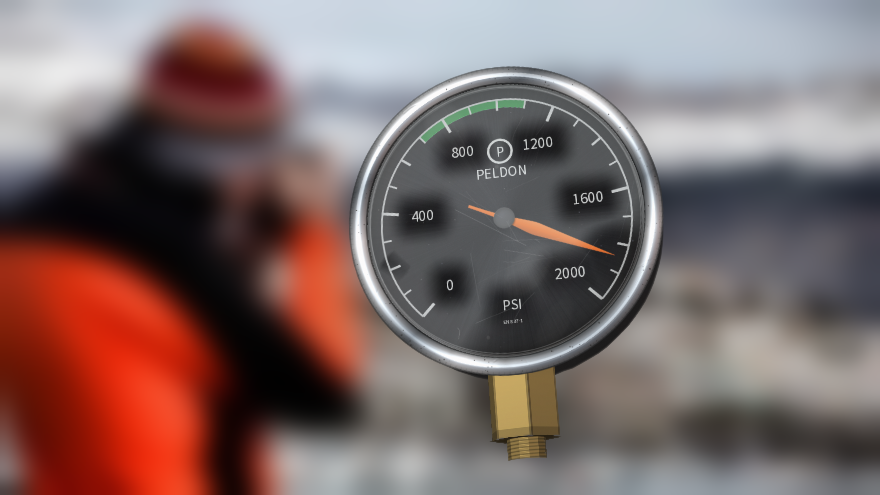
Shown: 1850,psi
